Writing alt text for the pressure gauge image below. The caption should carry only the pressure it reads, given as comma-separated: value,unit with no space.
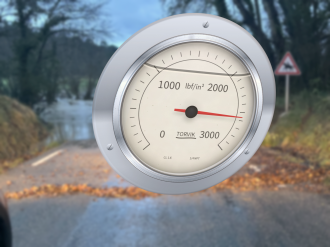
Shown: 2550,psi
